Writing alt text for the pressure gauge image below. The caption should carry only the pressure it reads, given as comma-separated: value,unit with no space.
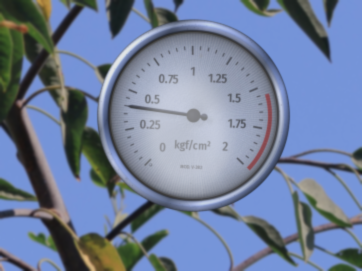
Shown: 0.4,kg/cm²
